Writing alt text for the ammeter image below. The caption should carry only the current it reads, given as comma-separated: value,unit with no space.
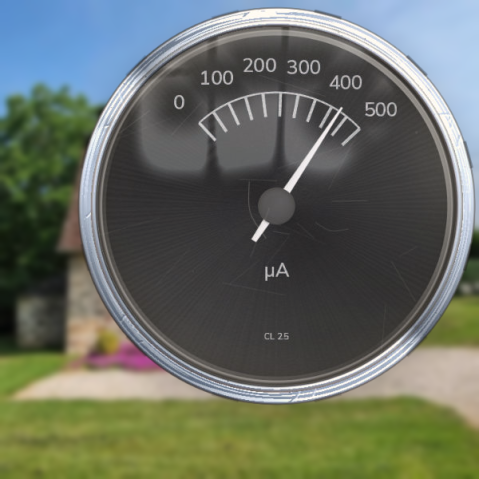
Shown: 425,µA
